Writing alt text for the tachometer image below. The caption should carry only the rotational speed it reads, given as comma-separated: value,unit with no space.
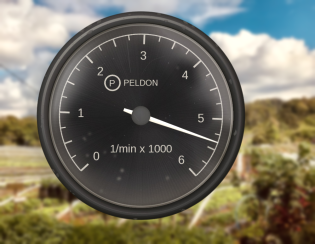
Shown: 5375,rpm
